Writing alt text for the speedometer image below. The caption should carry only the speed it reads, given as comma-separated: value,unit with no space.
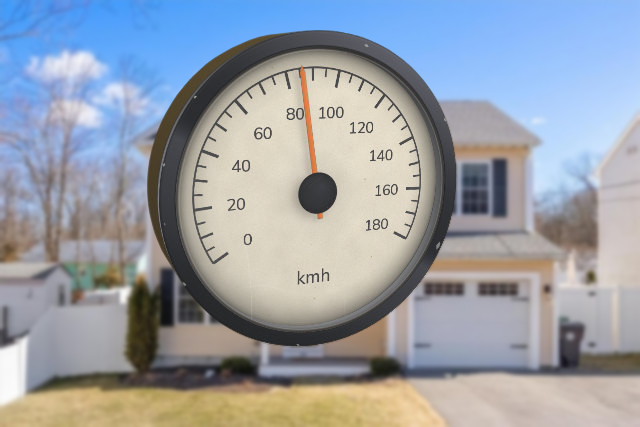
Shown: 85,km/h
